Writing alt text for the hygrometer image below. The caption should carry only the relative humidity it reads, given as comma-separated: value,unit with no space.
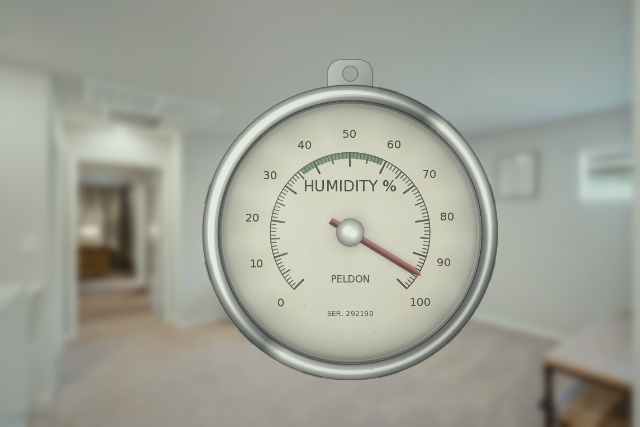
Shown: 95,%
